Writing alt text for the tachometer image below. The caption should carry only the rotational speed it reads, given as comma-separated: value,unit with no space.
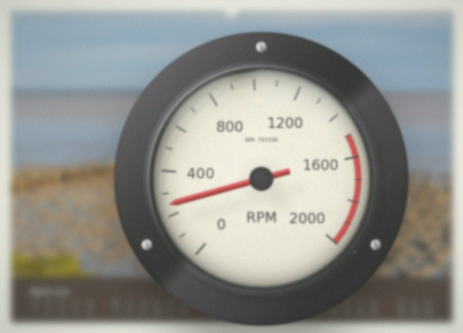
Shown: 250,rpm
